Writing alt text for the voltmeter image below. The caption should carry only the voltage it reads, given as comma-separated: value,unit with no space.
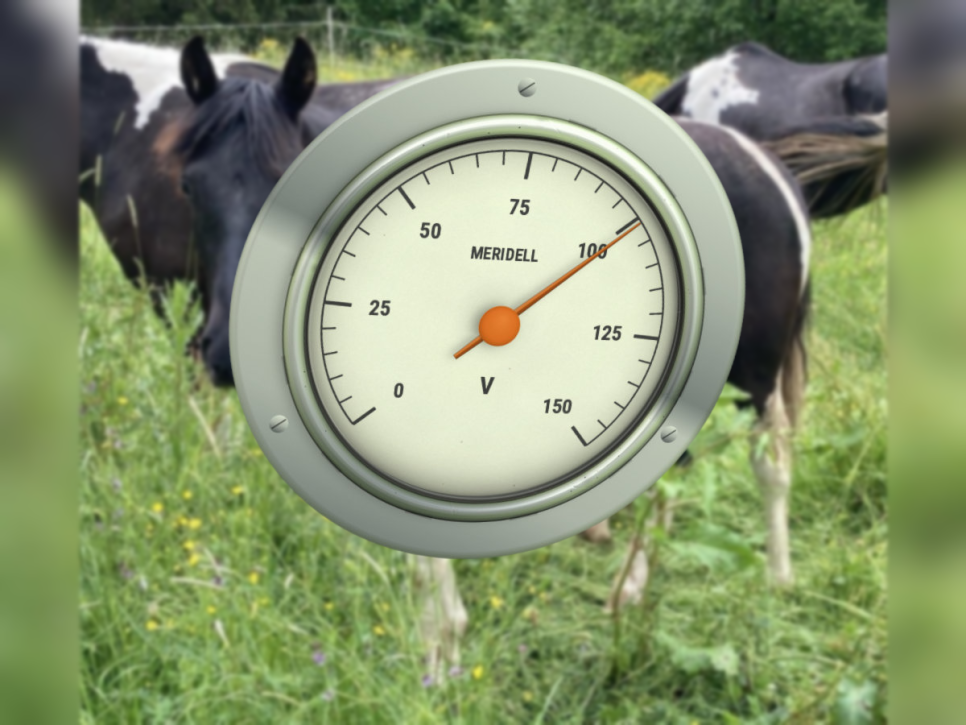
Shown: 100,V
